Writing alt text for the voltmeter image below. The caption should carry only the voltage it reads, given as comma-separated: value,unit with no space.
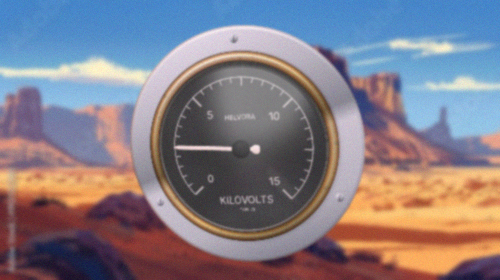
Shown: 2.5,kV
